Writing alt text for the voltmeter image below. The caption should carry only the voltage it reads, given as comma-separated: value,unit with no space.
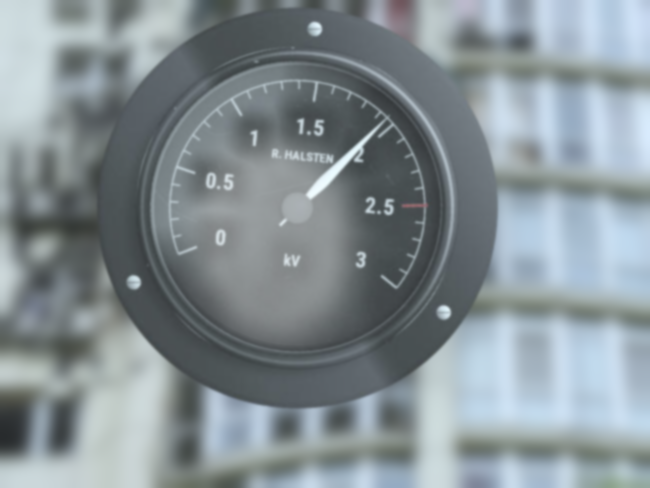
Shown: 1.95,kV
